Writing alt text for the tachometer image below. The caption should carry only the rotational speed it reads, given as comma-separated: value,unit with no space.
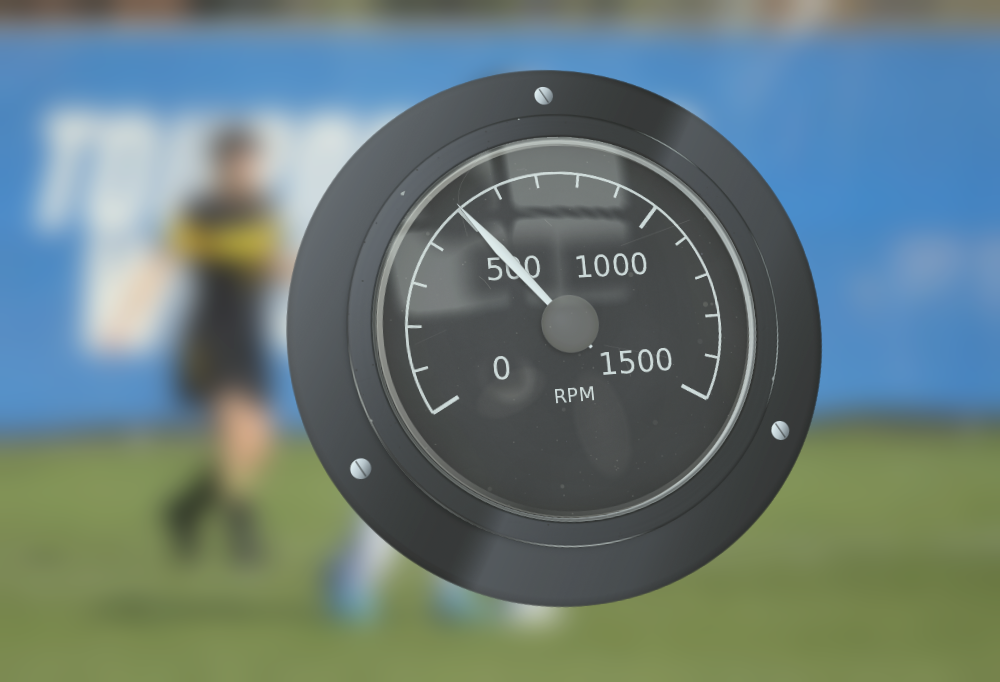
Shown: 500,rpm
